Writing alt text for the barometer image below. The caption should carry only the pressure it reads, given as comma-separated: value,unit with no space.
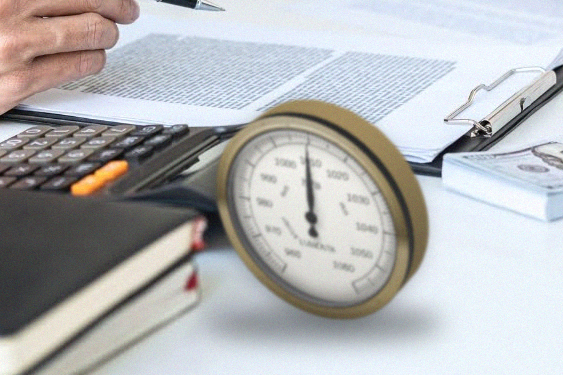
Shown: 1010,hPa
